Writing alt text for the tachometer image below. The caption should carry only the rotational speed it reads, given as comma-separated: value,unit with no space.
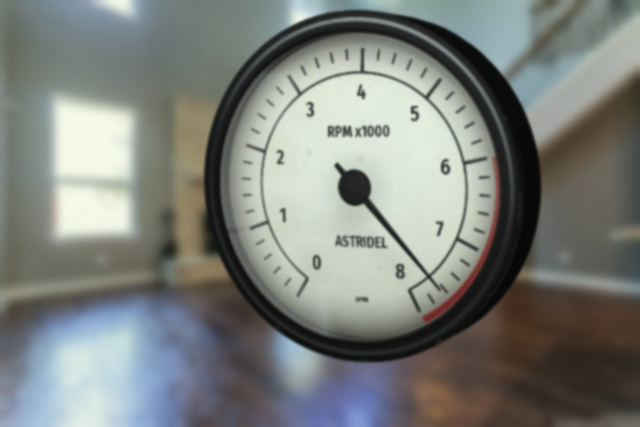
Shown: 7600,rpm
